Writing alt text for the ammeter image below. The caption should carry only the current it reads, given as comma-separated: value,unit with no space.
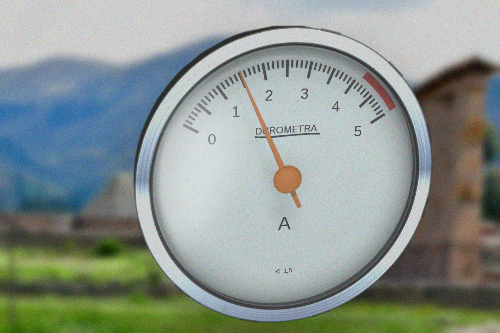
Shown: 1.5,A
